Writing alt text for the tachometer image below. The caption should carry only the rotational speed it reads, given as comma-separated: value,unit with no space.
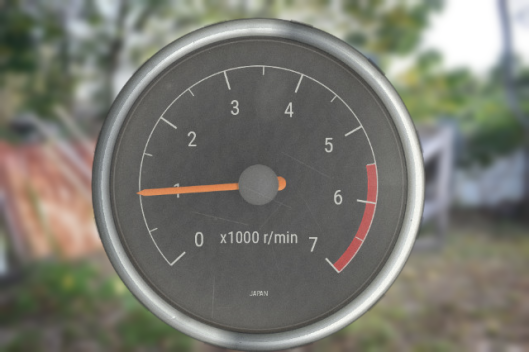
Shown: 1000,rpm
